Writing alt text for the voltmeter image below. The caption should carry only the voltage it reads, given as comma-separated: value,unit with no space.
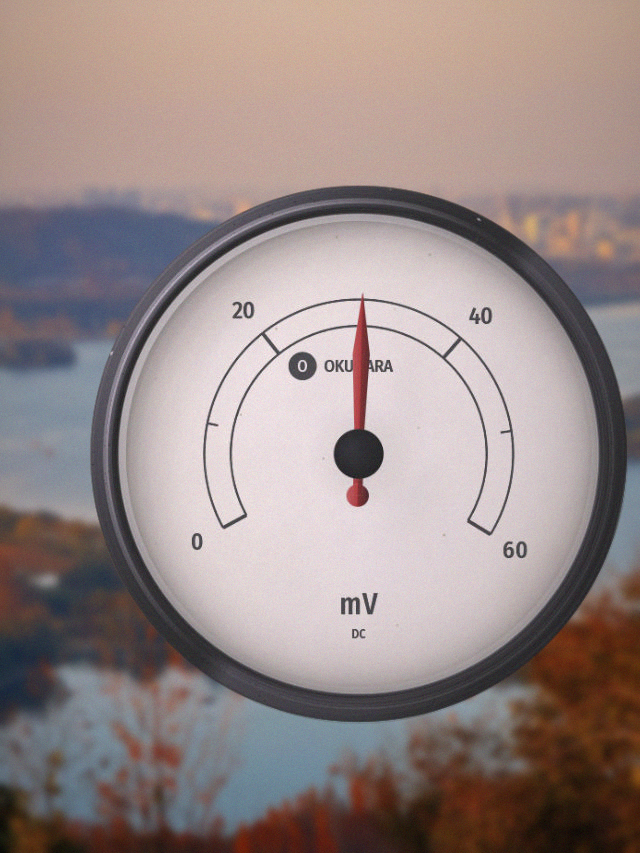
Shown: 30,mV
